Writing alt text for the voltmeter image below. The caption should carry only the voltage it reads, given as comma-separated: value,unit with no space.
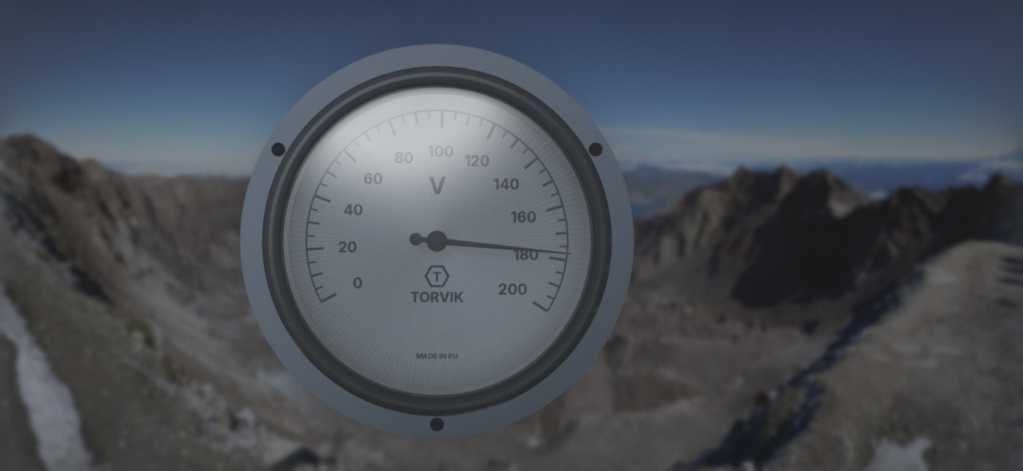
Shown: 177.5,V
